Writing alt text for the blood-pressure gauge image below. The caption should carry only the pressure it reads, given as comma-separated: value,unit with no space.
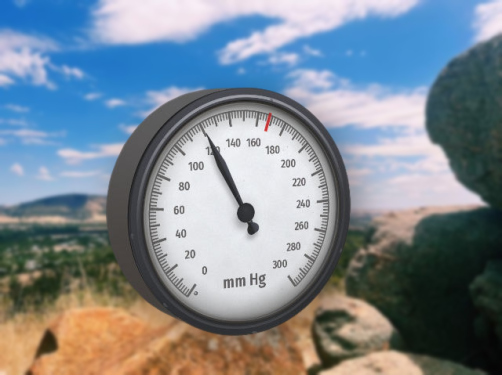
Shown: 120,mmHg
